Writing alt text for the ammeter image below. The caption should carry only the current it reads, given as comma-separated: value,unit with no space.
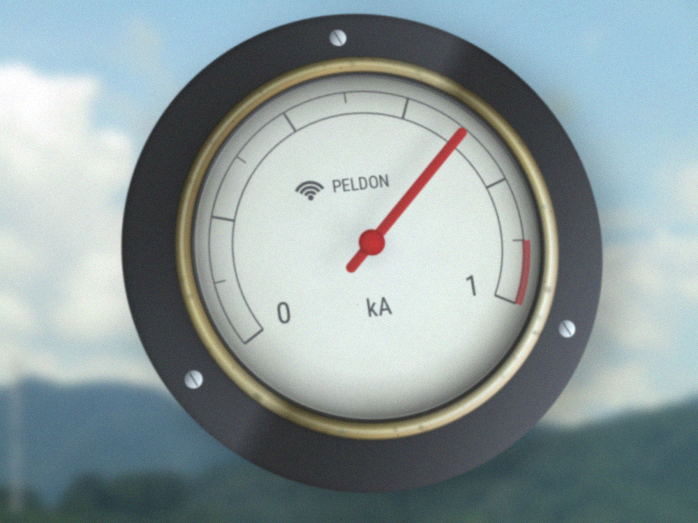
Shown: 0.7,kA
